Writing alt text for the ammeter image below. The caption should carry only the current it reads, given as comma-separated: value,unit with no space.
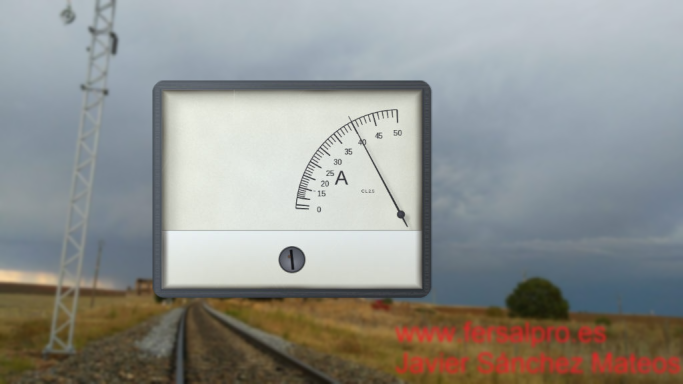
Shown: 40,A
